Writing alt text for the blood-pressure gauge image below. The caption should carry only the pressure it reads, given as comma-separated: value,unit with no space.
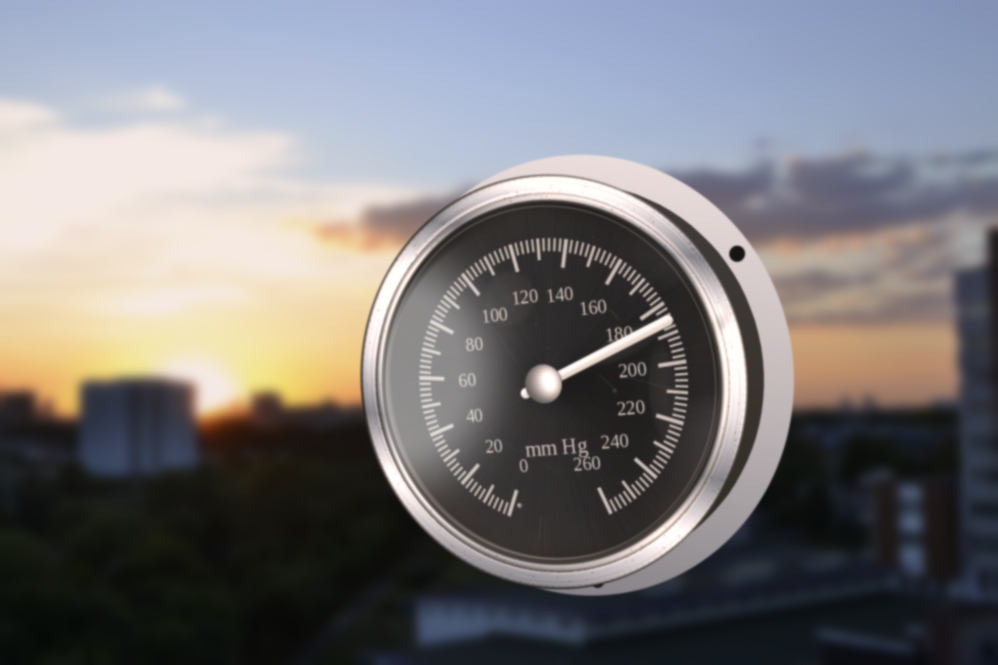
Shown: 186,mmHg
